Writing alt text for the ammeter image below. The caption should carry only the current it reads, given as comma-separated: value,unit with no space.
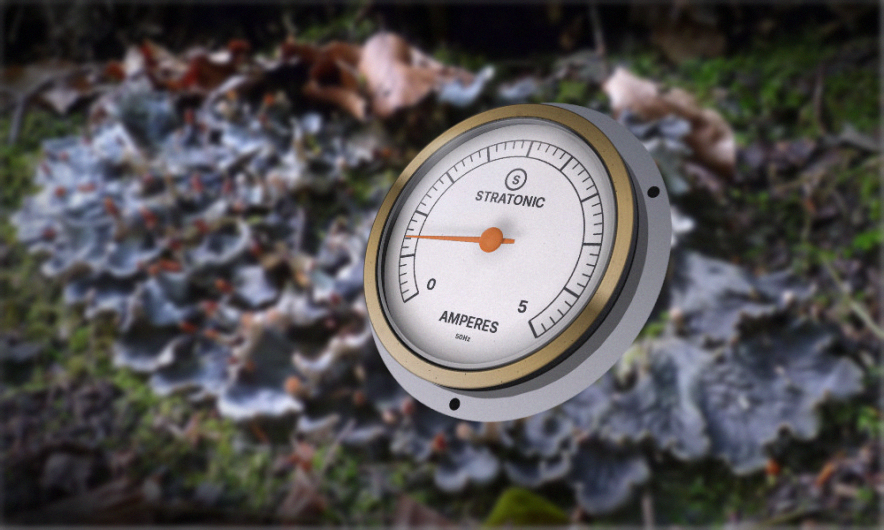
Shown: 0.7,A
